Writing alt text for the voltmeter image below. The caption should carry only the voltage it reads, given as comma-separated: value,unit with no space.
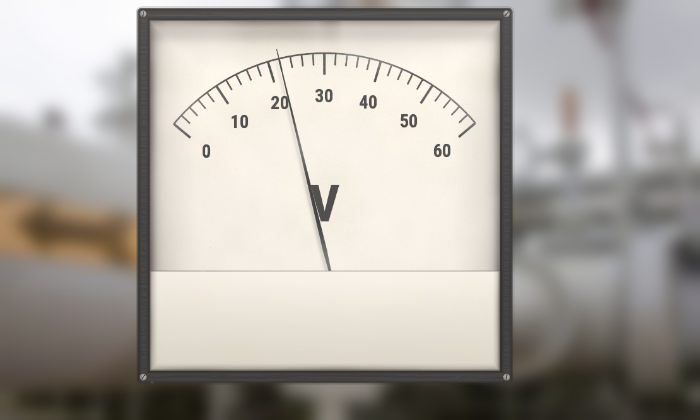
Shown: 22,V
